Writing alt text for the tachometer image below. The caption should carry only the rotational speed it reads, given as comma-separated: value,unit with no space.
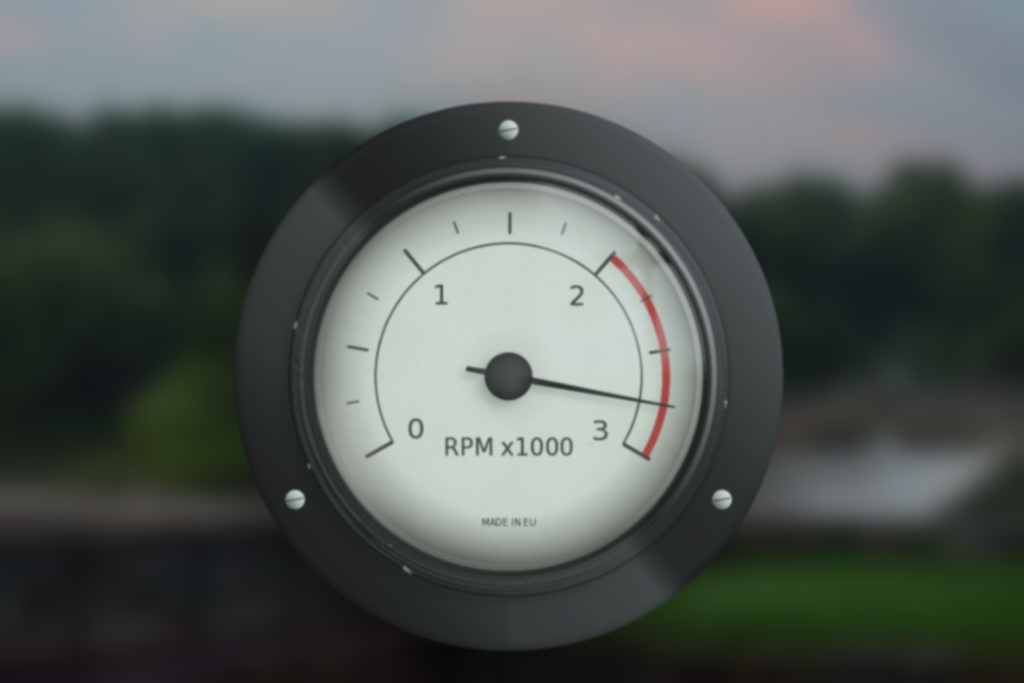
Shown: 2750,rpm
